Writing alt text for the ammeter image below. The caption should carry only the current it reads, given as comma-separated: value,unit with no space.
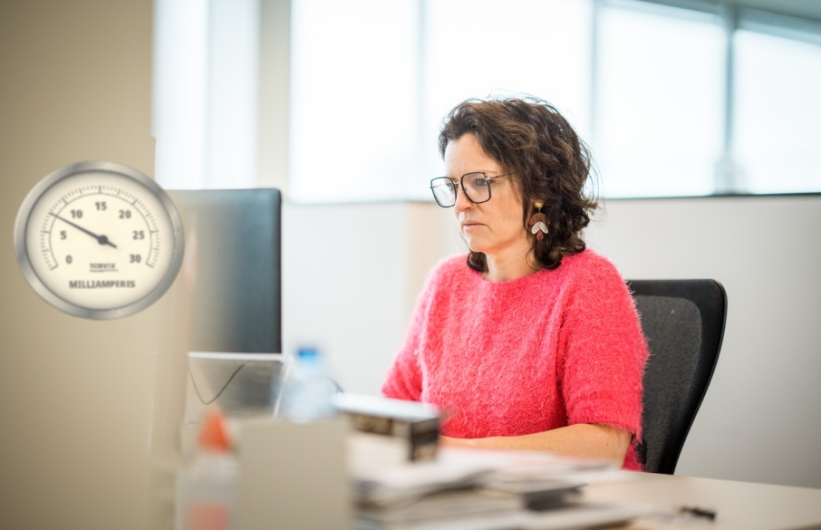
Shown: 7.5,mA
